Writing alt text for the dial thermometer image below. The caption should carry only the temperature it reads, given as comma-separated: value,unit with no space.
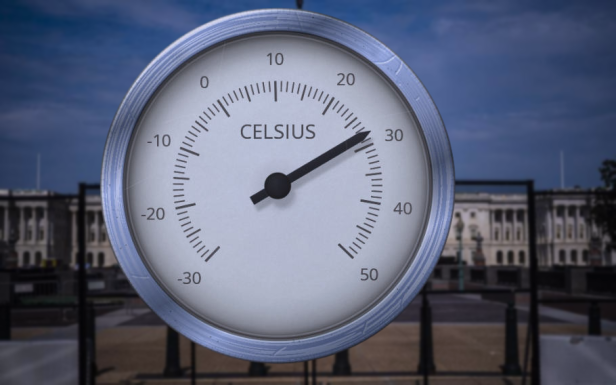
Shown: 28,°C
